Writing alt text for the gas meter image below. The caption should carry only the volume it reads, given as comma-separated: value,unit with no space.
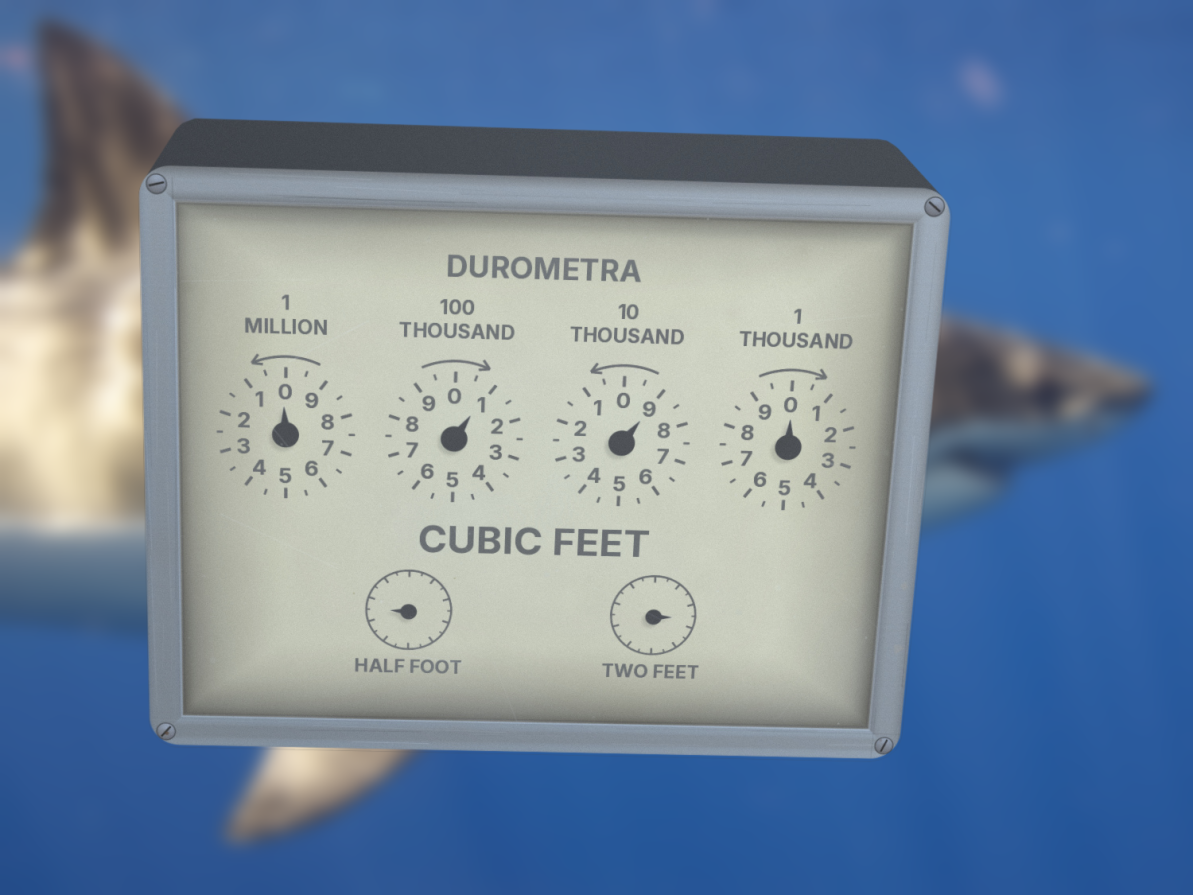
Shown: 9000,ft³
